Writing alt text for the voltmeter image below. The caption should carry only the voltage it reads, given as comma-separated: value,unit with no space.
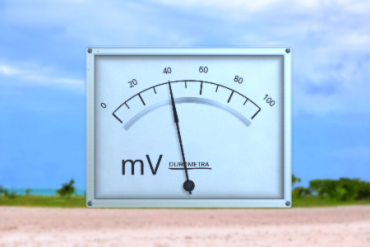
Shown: 40,mV
